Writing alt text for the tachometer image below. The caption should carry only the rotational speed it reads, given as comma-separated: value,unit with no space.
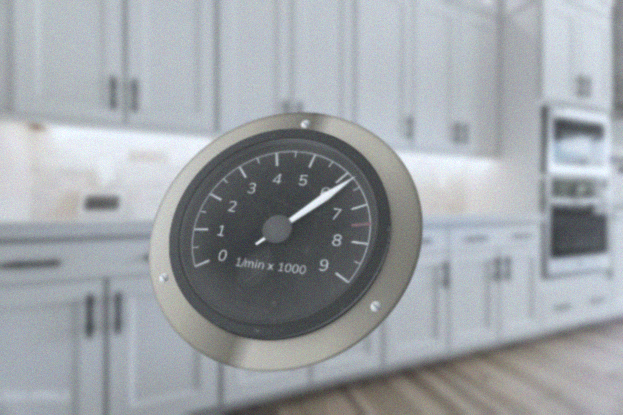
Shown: 6250,rpm
